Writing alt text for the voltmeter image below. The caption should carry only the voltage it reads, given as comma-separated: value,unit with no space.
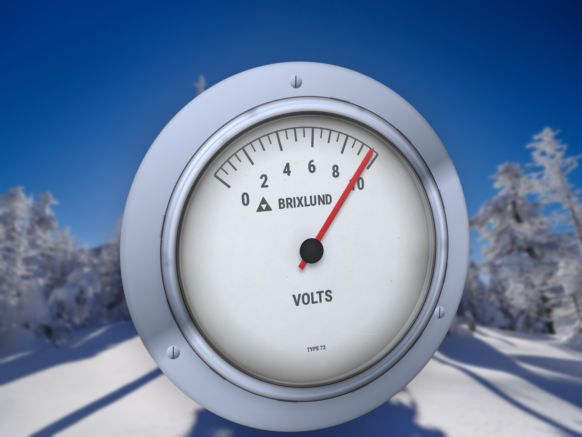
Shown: 9.5,V
